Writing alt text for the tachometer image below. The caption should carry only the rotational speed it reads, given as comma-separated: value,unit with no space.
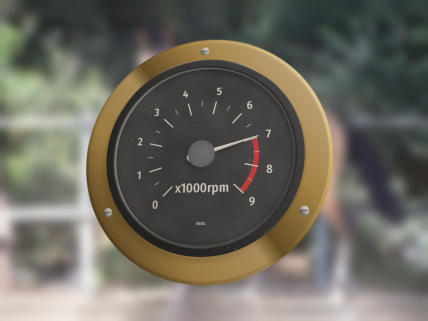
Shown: 7000,rpm
